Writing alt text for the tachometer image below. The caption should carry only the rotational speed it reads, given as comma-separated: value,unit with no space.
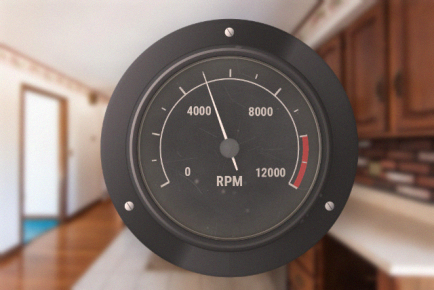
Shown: 5000,rpm
